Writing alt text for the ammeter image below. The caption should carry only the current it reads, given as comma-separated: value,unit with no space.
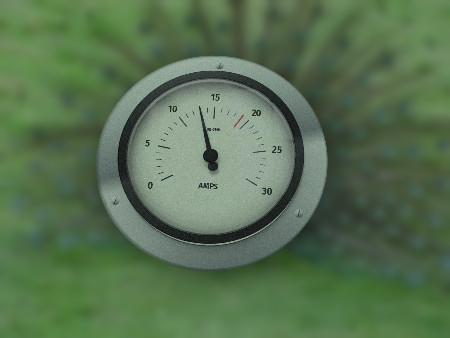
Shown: 13,A
